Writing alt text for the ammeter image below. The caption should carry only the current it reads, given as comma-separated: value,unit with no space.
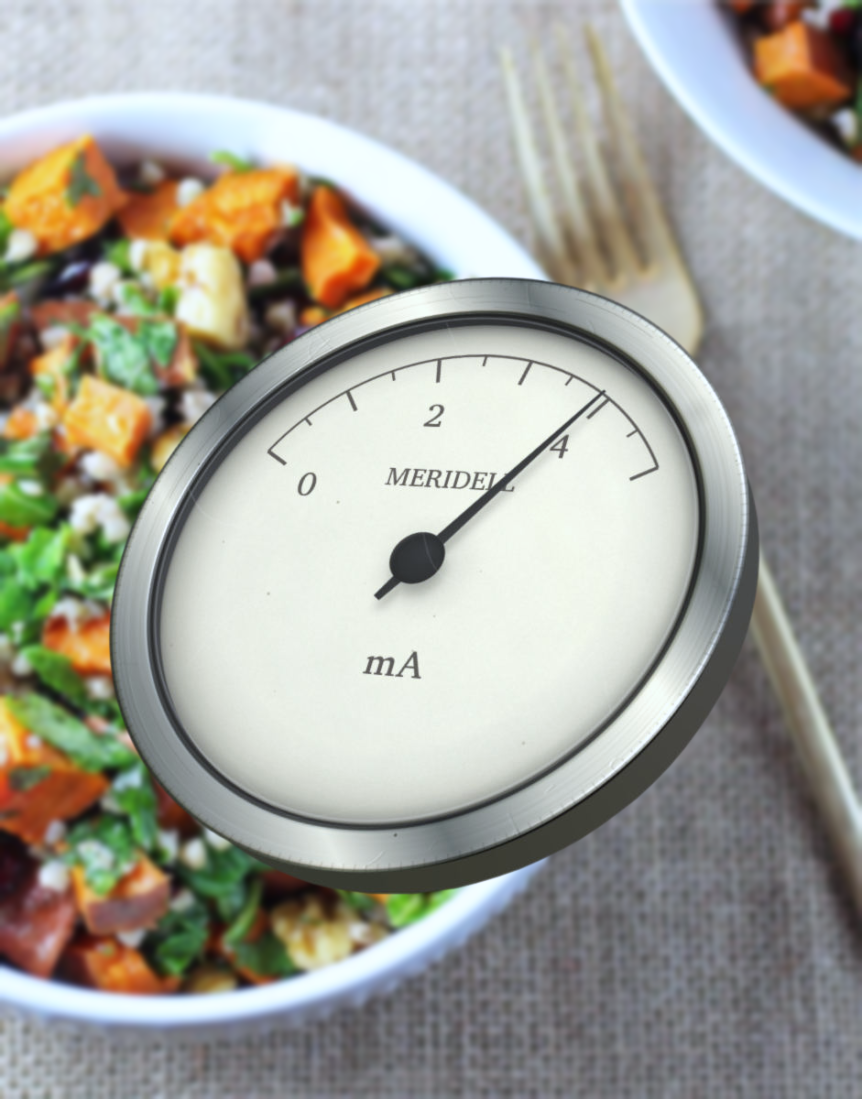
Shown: 4,mA
